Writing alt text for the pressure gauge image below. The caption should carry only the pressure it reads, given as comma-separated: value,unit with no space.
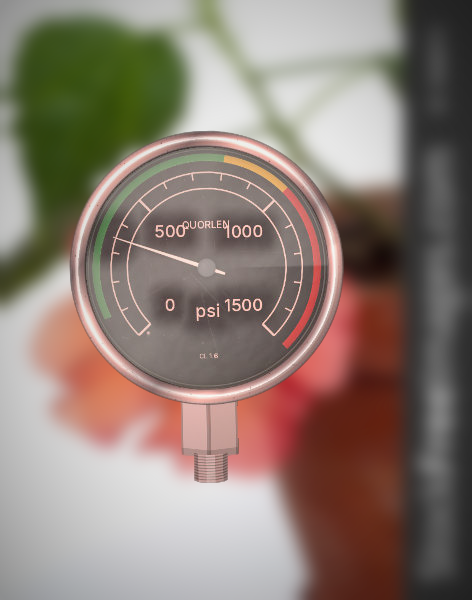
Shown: 350,psi
